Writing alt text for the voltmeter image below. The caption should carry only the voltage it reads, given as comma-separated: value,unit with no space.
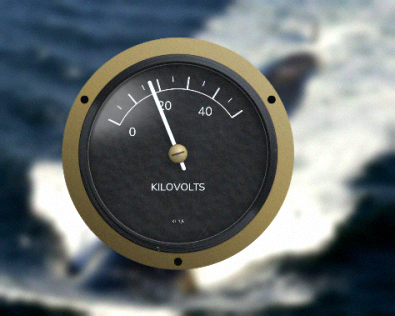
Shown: 17.5,kV
